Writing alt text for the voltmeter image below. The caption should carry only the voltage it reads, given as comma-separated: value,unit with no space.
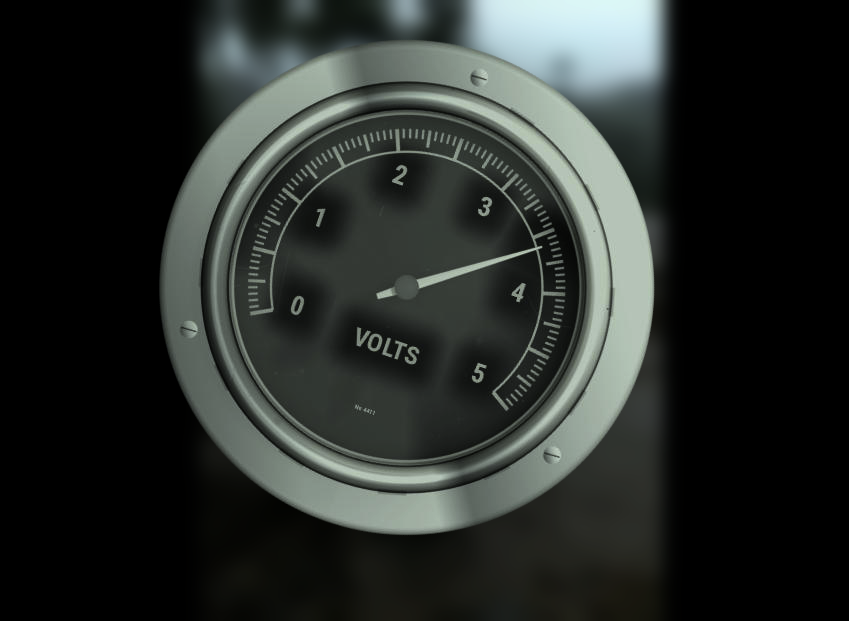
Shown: 3.6,V
